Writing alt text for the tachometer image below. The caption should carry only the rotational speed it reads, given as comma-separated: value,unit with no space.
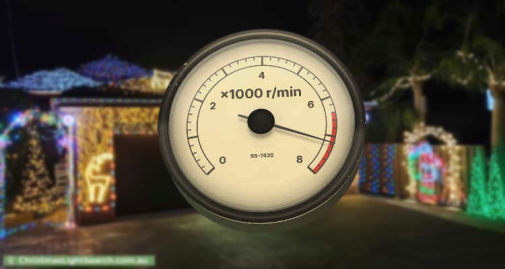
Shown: 7200,rpm
